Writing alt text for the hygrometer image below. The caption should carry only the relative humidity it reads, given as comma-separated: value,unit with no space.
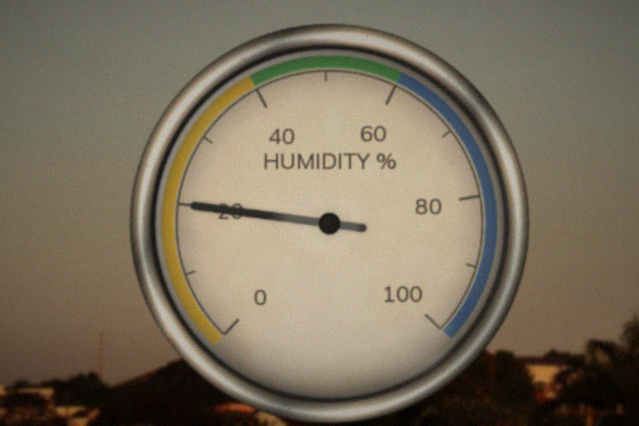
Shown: 20,%
